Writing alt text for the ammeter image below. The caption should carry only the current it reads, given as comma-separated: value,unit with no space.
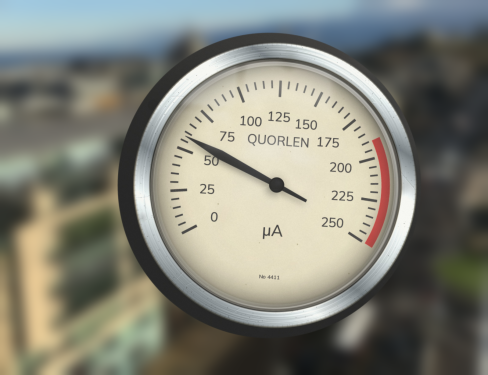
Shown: 57.5,µA
